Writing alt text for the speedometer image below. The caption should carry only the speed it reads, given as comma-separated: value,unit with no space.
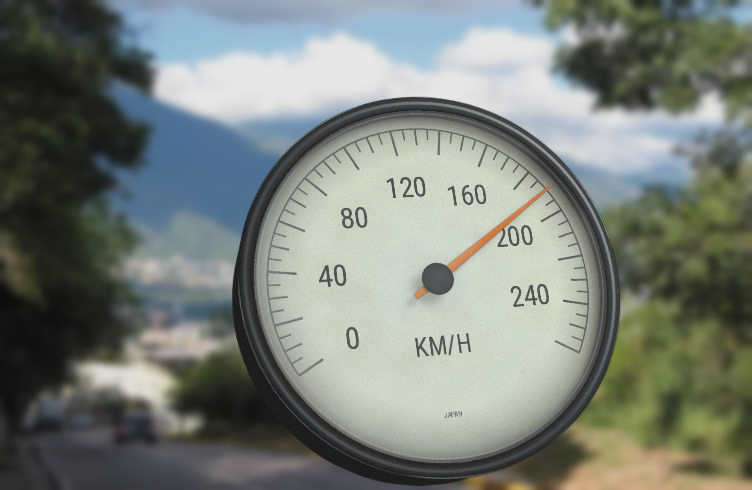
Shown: 190,km/h
